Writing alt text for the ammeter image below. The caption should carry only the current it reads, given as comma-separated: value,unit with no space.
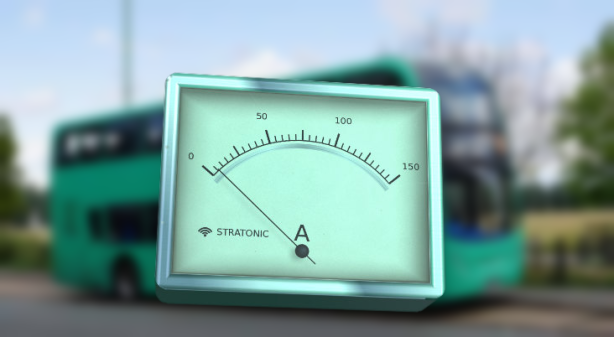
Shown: 5,A
